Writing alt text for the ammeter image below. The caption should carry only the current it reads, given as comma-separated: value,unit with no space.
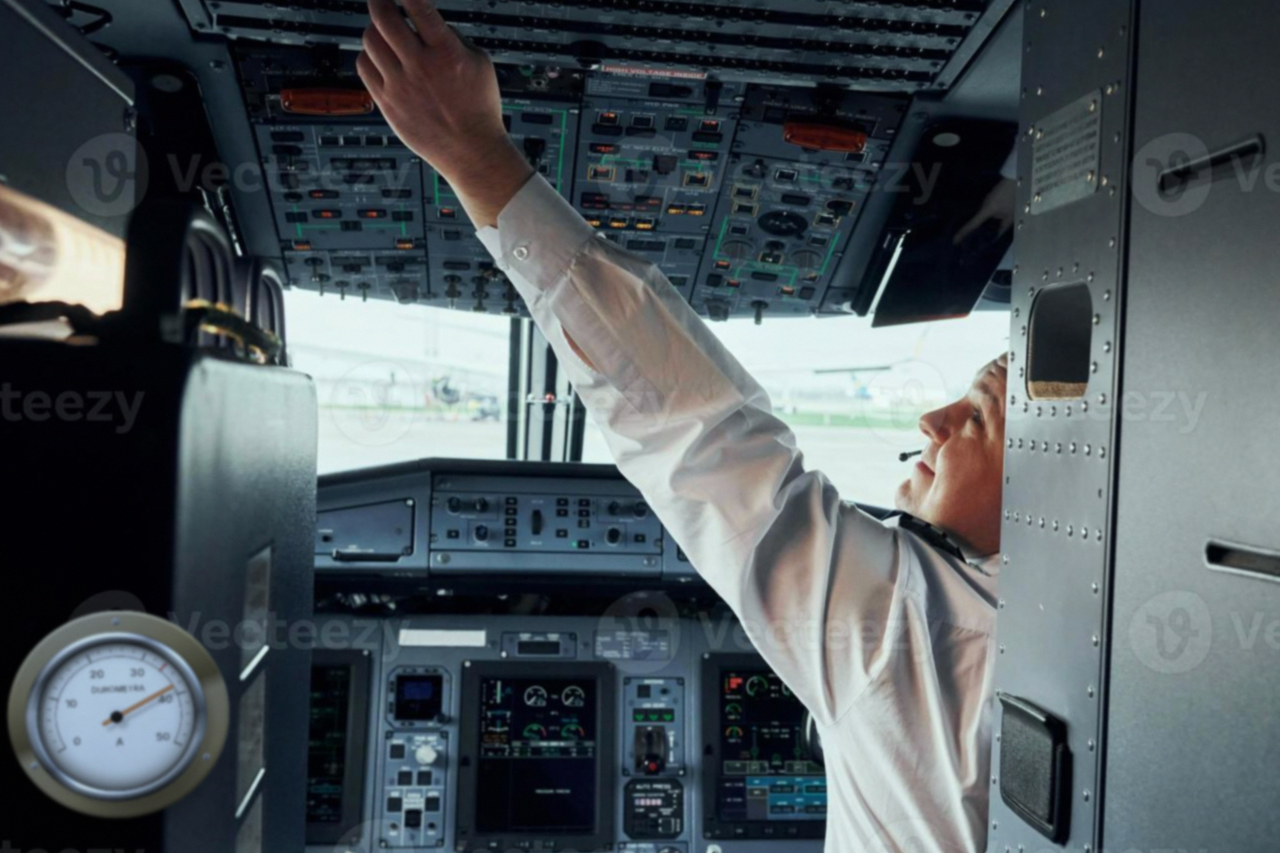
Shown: 38,A
